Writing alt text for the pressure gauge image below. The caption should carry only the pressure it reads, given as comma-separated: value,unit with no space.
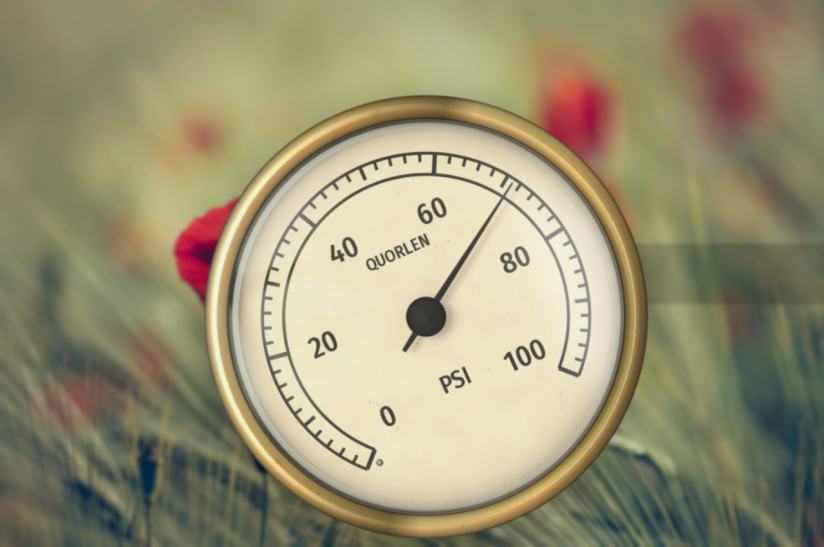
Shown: 71,psi
